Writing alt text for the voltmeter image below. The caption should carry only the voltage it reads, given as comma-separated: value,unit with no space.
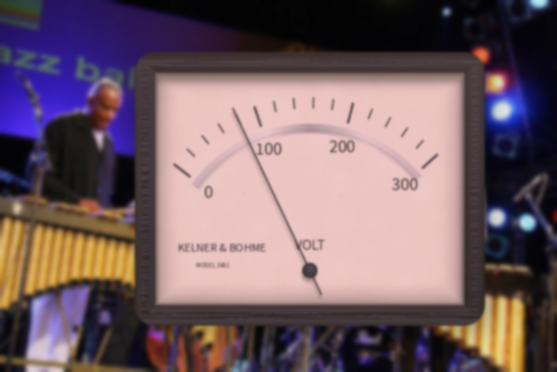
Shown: 80,V
